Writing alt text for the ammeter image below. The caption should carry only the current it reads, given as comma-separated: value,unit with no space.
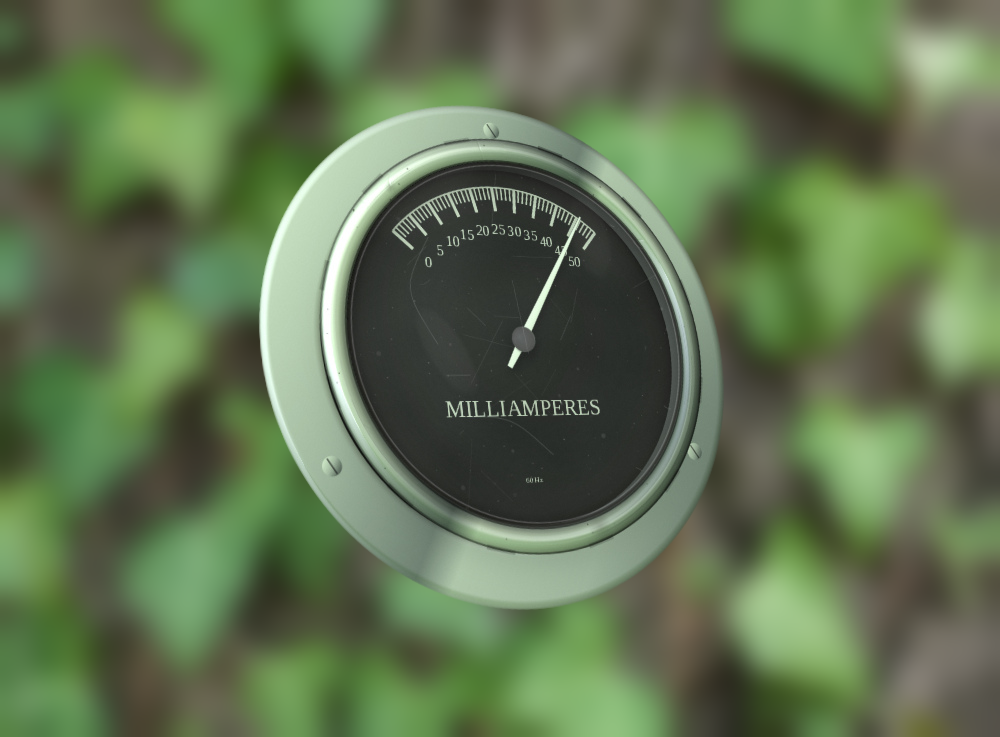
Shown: 45,mA
